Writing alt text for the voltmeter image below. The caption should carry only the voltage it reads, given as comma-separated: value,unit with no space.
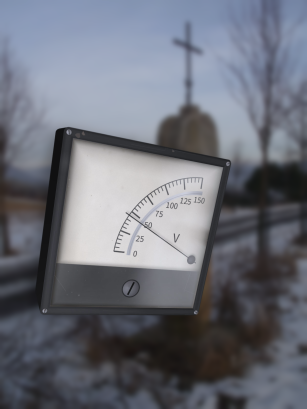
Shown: 45,V
